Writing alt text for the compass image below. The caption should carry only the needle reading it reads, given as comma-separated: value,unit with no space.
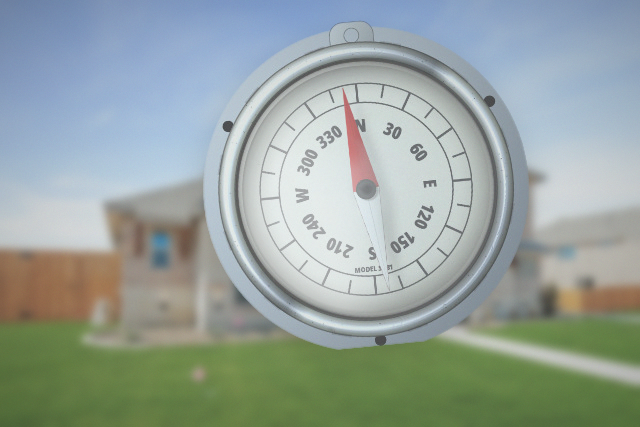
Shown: 352.5,°
